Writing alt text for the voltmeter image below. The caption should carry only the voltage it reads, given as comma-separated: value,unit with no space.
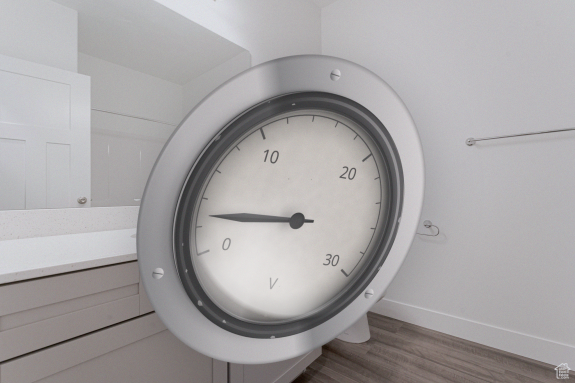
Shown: 3,V
